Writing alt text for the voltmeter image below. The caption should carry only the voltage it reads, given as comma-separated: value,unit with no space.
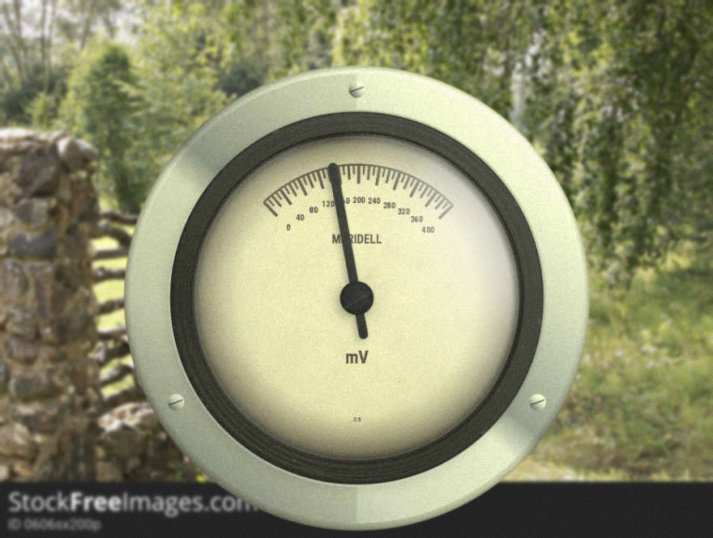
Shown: 150,mV
